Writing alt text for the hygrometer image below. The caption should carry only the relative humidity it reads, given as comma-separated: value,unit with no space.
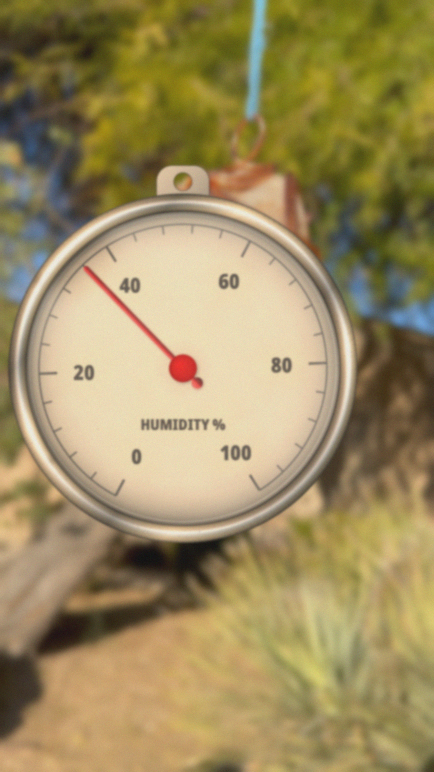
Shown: 36,%
